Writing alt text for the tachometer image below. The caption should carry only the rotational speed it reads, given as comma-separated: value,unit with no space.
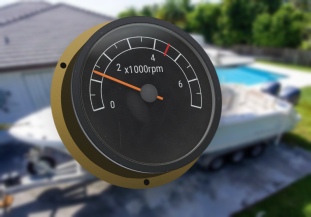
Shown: 1250,rpm
